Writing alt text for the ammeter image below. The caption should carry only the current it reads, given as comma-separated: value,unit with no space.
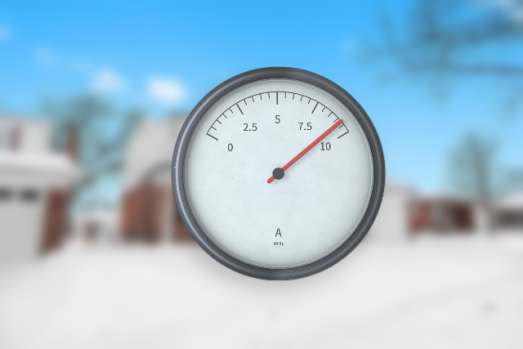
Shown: 9.25,A
